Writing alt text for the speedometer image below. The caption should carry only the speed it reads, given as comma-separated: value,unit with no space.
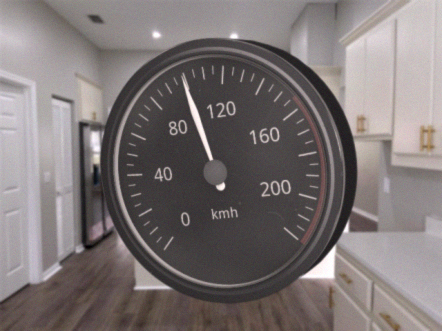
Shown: 100,km/h
